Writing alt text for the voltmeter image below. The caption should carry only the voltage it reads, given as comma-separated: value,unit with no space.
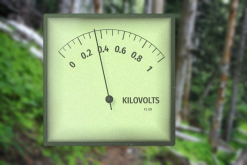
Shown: 0.35,kV
